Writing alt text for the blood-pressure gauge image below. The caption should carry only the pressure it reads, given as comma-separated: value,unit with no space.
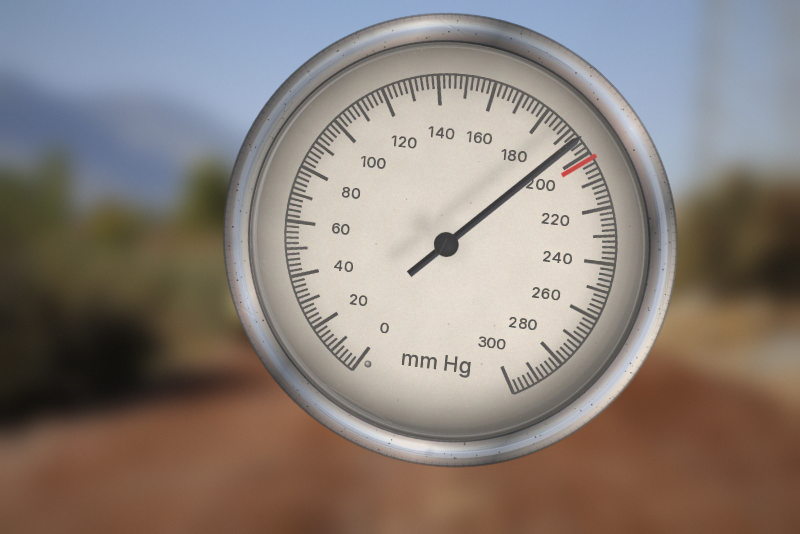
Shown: 194,mmHg
